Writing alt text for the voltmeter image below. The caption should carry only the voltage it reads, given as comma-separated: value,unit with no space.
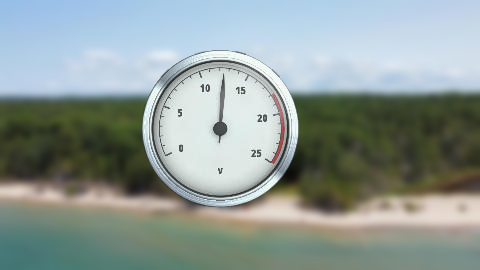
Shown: 12.5,V
